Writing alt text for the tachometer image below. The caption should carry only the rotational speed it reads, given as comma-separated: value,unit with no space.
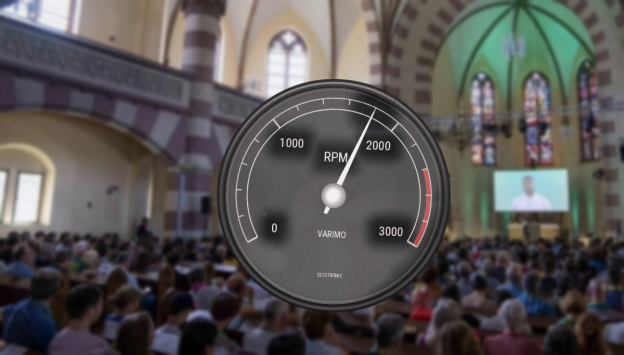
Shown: 1800,rpm
